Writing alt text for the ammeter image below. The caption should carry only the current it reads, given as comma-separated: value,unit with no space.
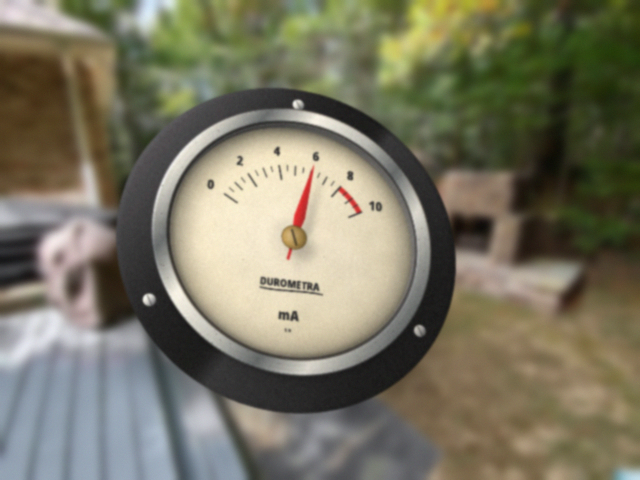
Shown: 6,mA
